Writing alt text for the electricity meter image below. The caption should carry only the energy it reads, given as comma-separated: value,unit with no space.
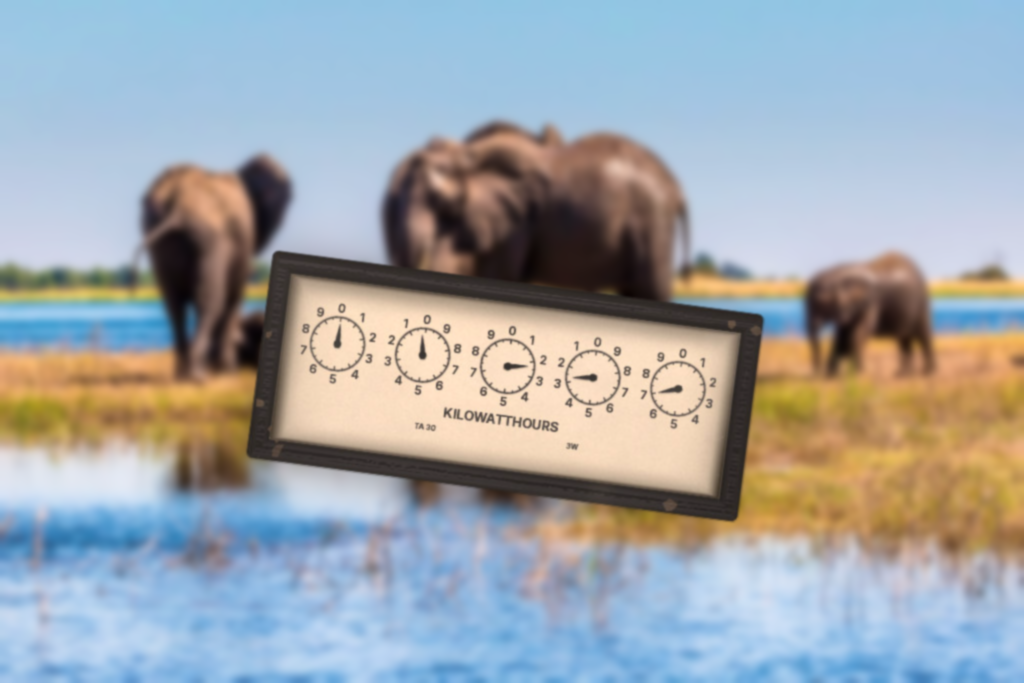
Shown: 227,kWh
